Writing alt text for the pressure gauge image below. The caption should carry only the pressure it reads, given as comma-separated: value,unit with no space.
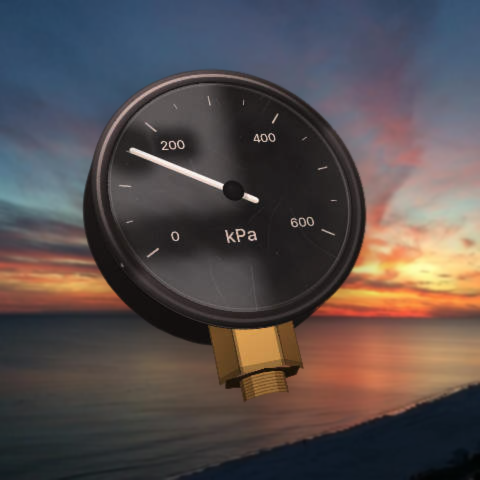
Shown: 150,kPa
